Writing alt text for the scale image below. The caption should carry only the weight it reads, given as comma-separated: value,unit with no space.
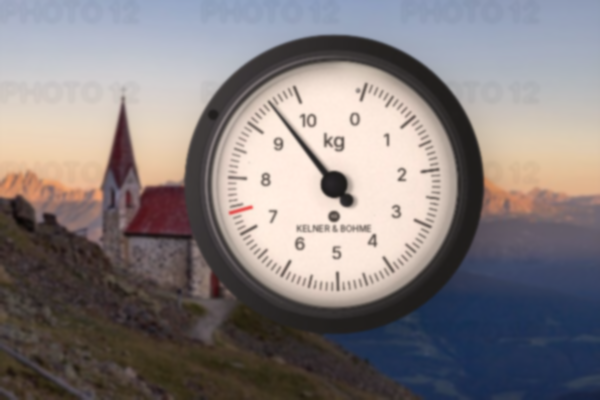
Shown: 9.5,kg
